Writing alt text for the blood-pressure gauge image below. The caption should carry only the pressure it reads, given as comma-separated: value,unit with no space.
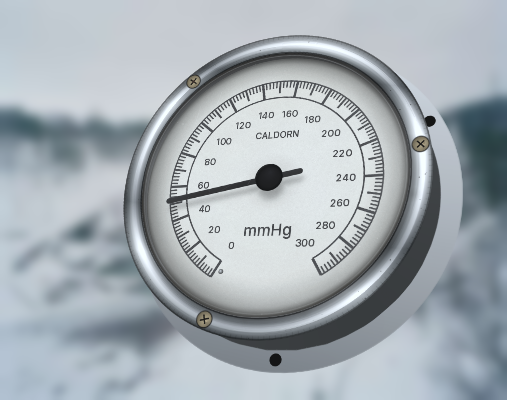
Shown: 50,mmHg
